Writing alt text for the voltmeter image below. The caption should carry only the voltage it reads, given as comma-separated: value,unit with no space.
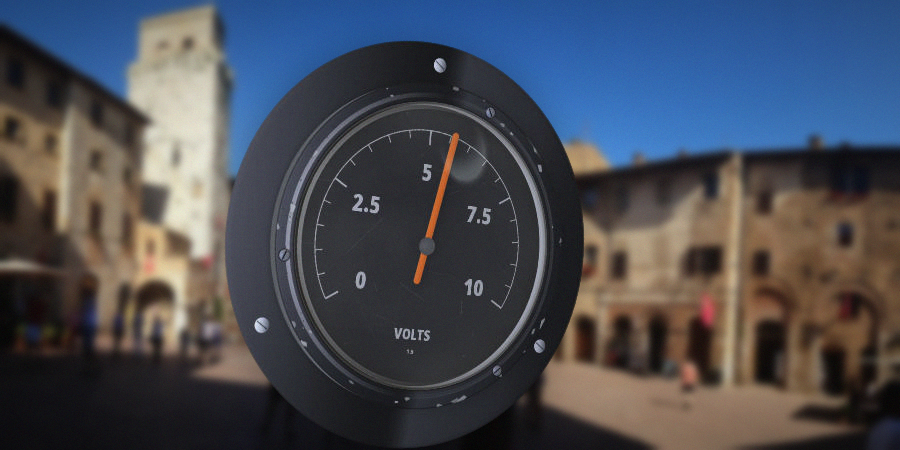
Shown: 5.5,V
